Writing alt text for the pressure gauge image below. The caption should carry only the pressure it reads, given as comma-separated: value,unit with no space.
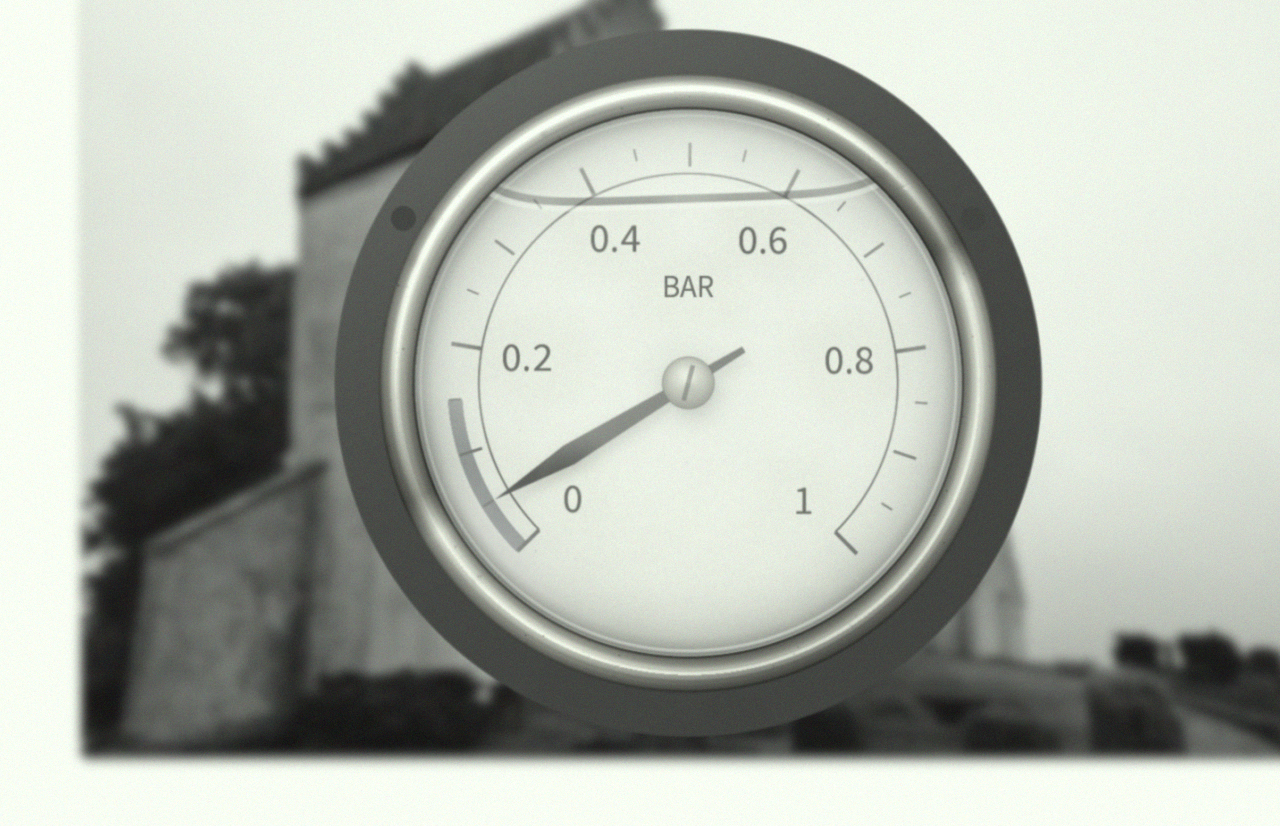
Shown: 0.05,bar
